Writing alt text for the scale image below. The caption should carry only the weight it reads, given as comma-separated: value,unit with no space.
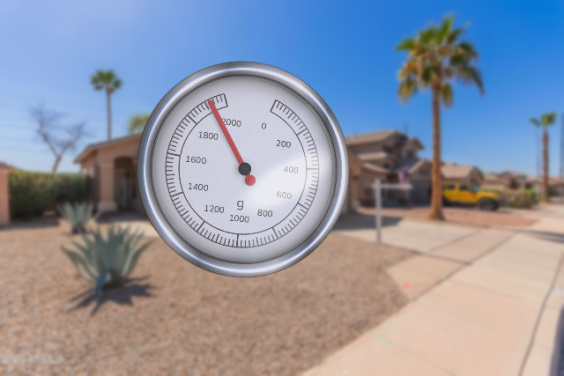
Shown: 1920,g
